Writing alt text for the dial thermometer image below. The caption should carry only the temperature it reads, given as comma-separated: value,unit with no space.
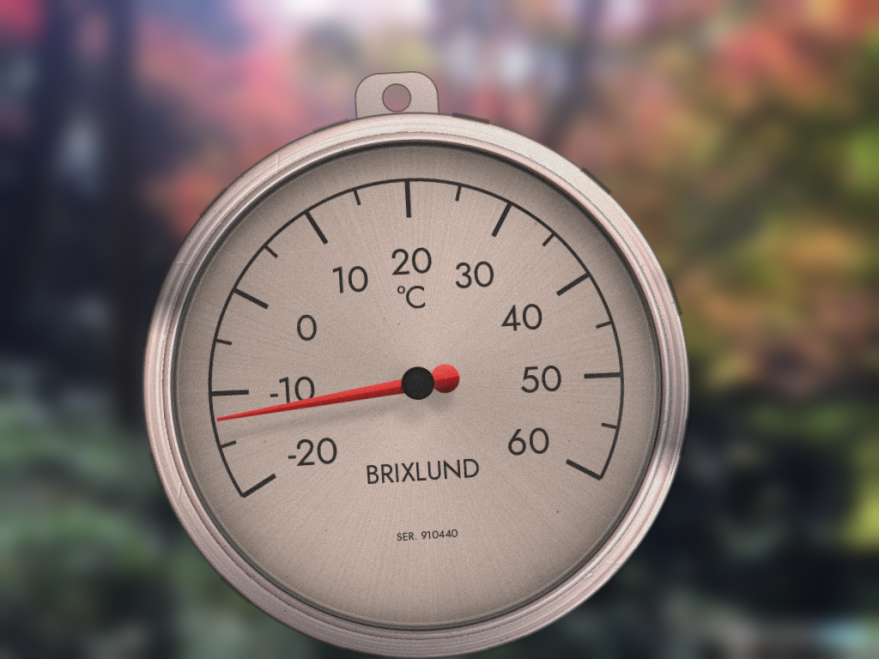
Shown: -12.5,°C
